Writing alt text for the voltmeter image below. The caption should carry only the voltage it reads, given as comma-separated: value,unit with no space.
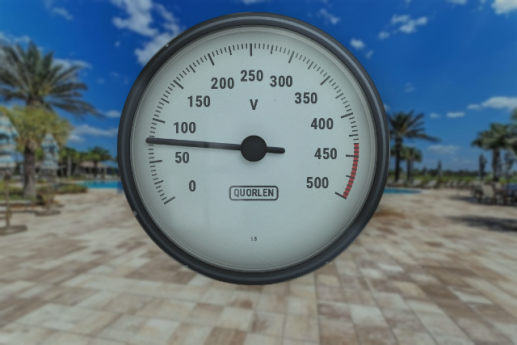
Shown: 75,V
